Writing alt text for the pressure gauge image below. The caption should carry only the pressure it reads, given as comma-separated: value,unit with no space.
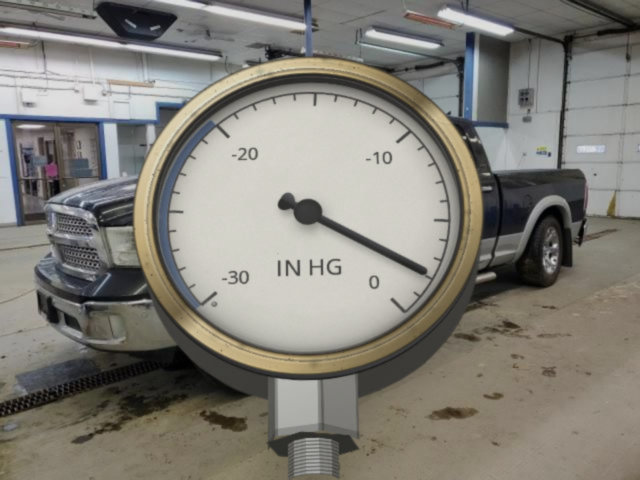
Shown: -2,inHg
